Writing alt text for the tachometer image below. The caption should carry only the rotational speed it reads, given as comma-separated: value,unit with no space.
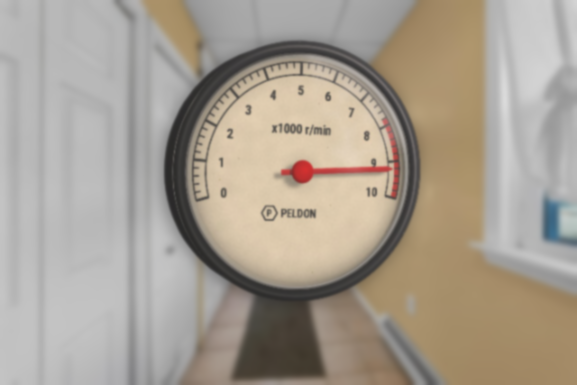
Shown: 9200,rpm
